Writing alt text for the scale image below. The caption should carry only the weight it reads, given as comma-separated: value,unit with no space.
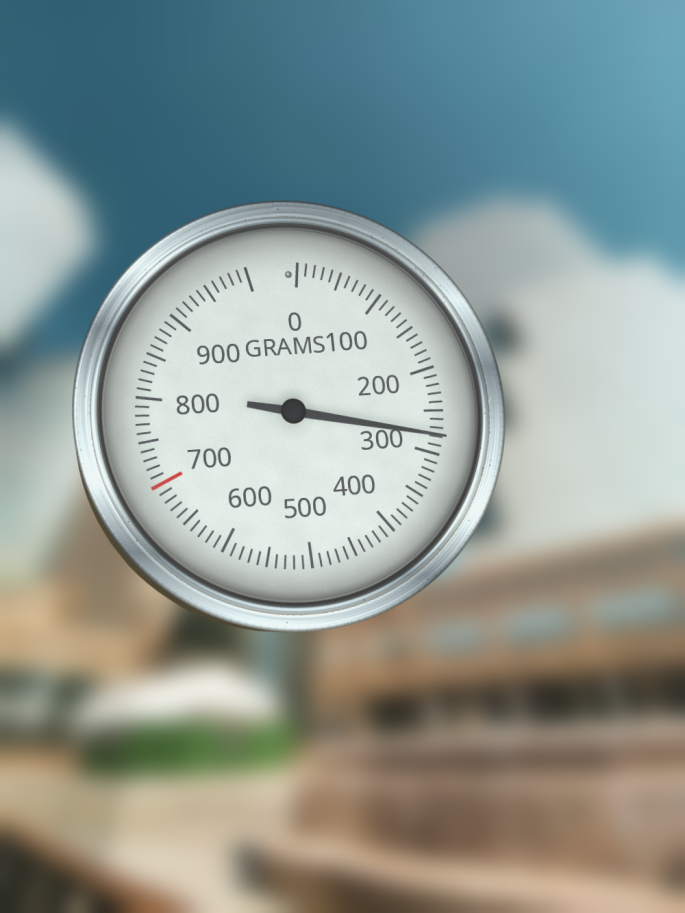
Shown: 280,g
